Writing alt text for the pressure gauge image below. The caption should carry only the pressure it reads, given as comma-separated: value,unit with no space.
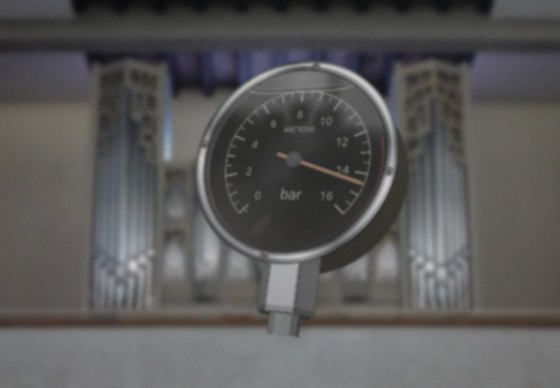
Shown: 14.5,bar
